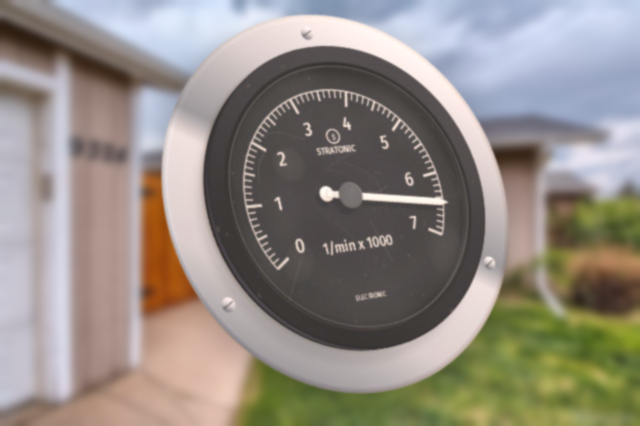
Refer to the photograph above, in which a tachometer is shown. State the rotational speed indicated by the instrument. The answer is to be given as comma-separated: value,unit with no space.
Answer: 6500,rpm
